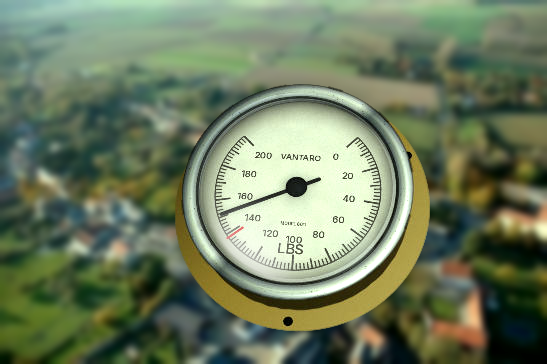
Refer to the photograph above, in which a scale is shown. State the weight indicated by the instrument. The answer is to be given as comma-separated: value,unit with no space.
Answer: 150,lb
